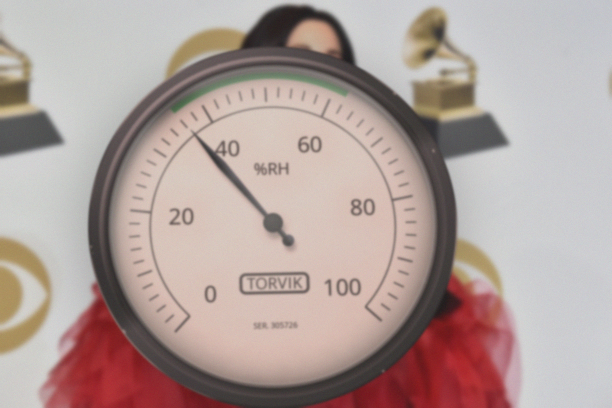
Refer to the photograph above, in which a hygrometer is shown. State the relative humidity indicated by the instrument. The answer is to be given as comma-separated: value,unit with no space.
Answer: 36,%
